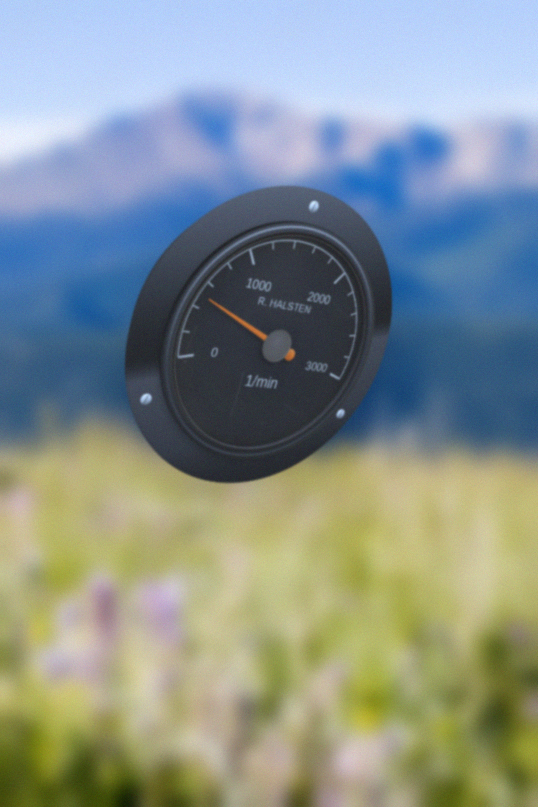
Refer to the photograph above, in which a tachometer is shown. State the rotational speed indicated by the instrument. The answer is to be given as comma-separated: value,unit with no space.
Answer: 500,rpm
